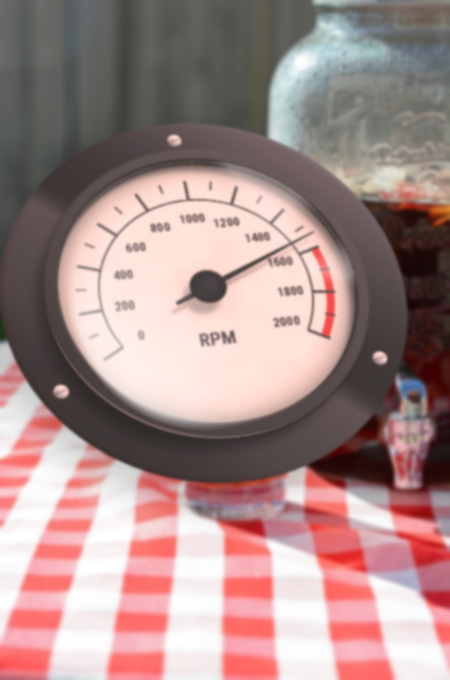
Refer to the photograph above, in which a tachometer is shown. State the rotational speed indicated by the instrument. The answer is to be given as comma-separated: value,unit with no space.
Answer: 1550,rpm
